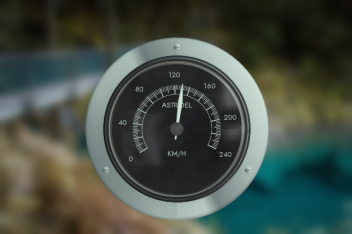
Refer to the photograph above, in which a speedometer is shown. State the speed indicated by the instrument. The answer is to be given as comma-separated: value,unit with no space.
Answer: 130,km/h
